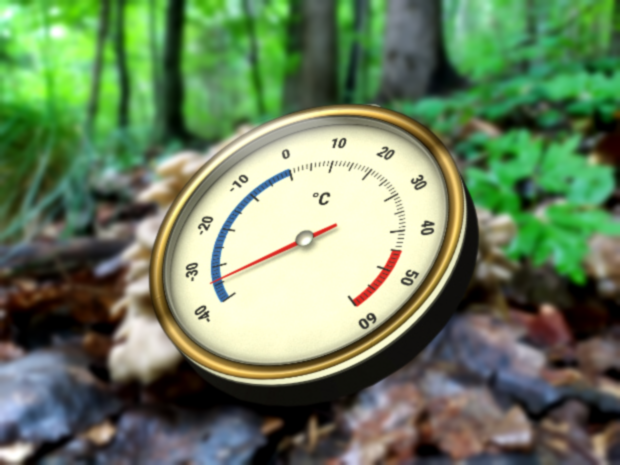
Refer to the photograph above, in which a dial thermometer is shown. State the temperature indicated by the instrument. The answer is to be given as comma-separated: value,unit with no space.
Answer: -35,°C
